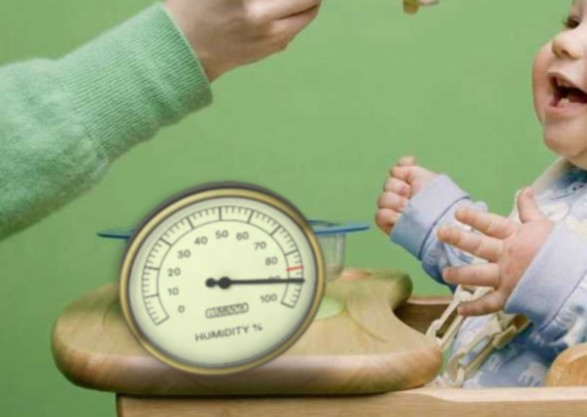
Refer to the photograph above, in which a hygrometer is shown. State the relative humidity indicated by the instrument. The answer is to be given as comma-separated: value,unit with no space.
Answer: 90,%
